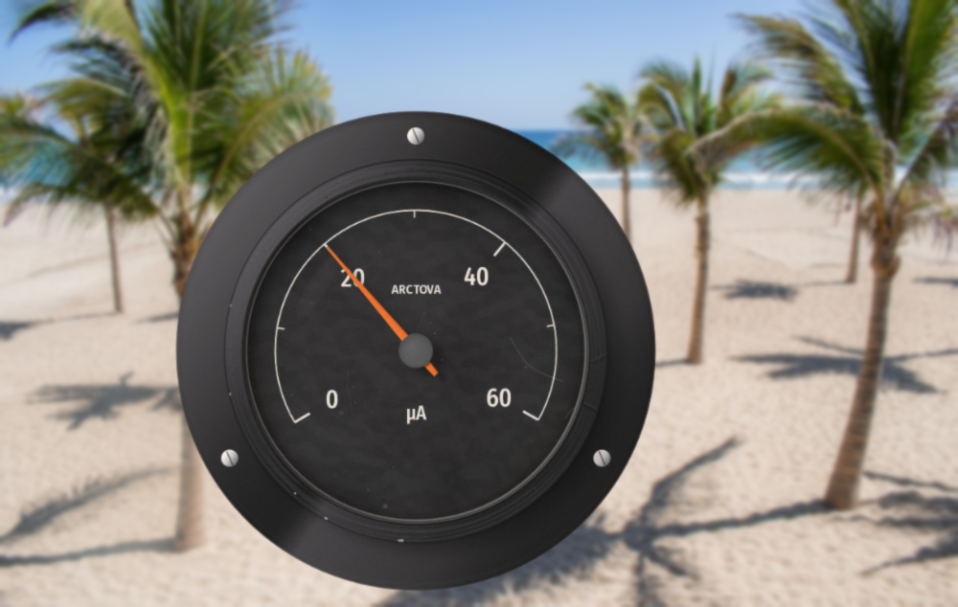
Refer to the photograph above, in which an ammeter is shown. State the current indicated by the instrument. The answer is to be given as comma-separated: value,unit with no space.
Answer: 20,µA
